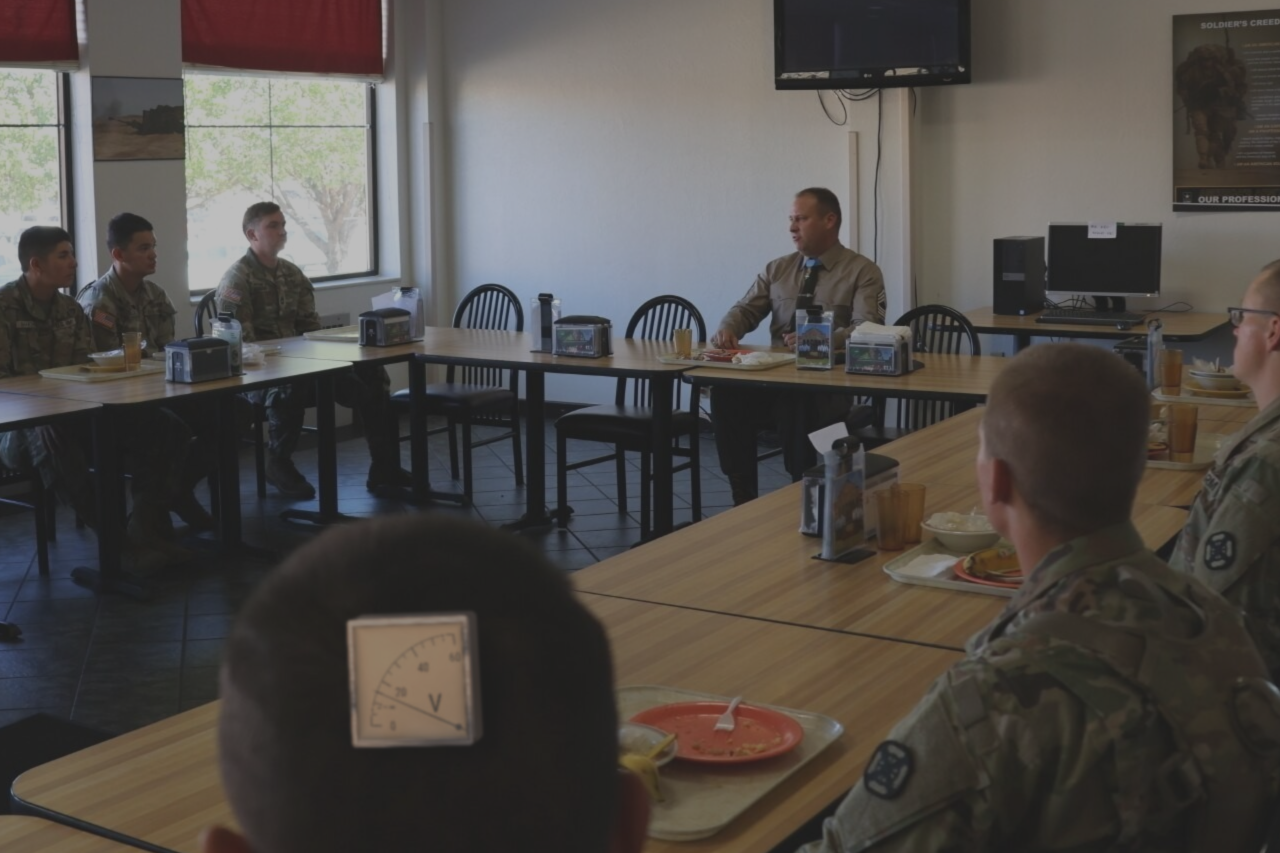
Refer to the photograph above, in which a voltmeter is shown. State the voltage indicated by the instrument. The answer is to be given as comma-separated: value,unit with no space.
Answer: 15,V
